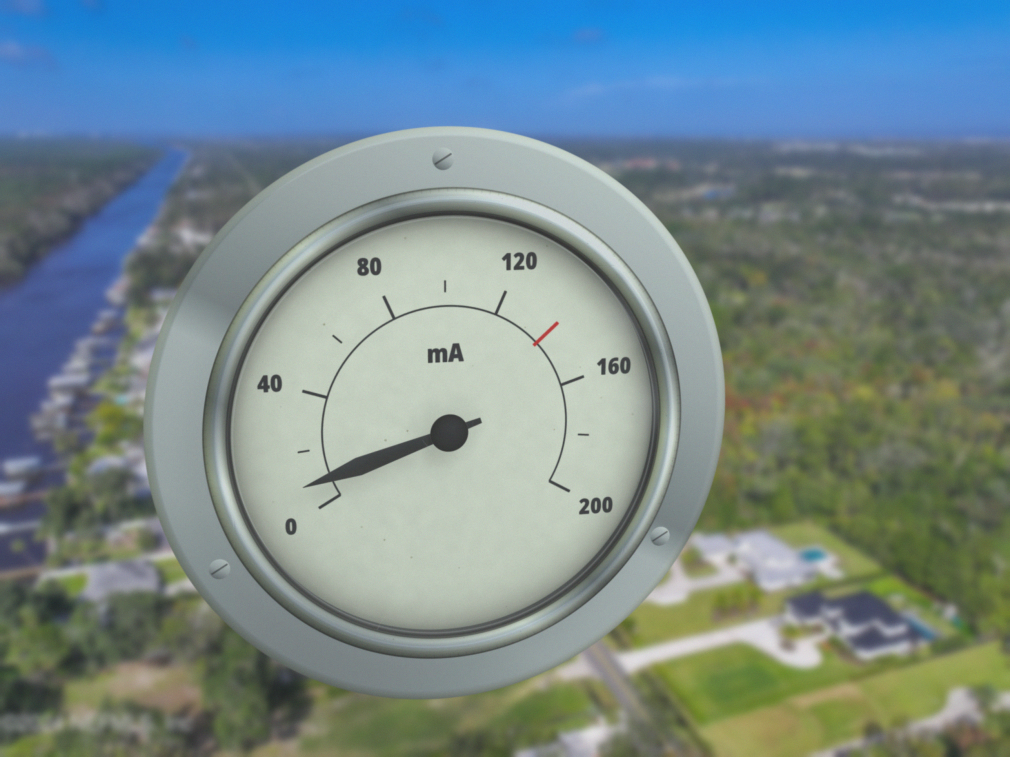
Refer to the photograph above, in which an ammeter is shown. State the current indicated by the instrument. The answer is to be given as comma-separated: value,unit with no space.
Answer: 10,mA
